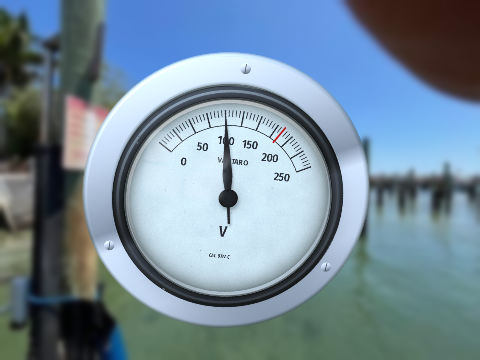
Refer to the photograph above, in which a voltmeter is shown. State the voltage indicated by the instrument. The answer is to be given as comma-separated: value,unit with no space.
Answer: 100,V
